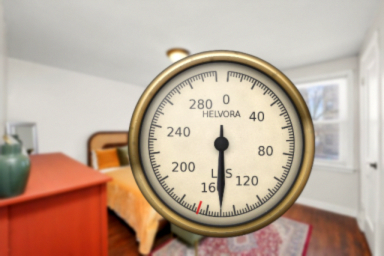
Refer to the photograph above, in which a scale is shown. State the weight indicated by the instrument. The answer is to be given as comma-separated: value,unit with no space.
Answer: 150,lb
